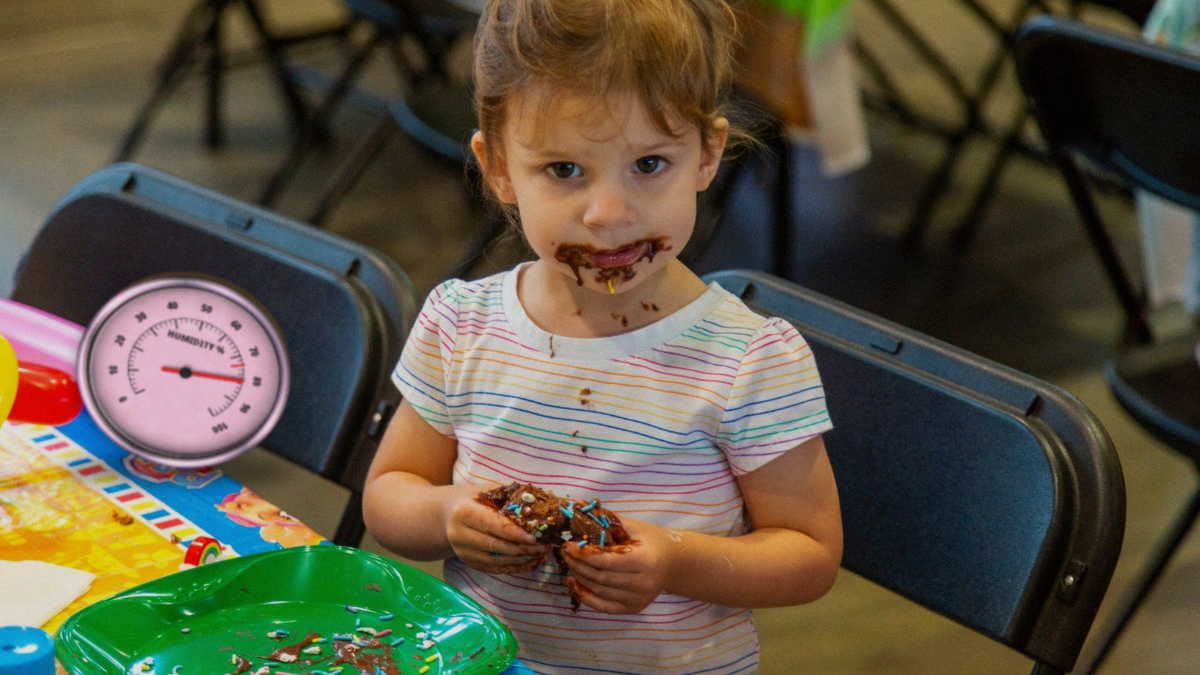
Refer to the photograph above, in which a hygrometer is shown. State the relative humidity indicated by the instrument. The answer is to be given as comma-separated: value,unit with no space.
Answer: 80,%
